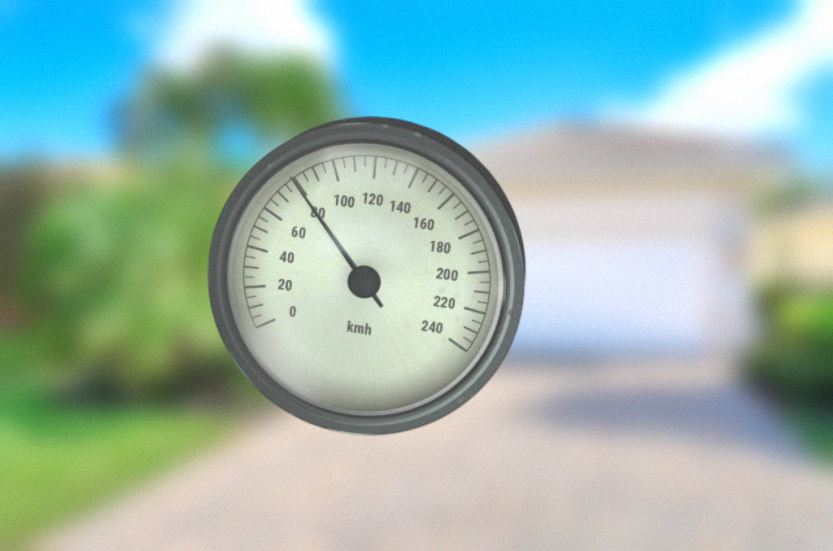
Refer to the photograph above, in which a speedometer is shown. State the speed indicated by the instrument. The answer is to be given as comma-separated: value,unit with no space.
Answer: 80,km/h
